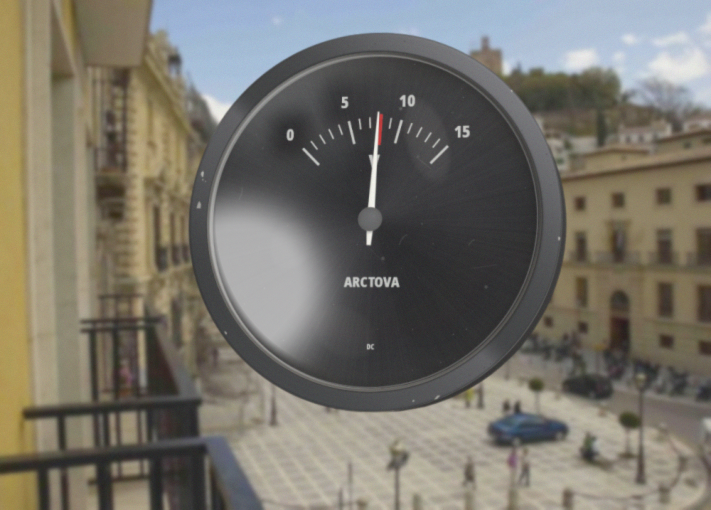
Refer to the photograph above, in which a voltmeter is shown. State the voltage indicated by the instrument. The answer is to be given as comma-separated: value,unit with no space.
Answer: 8,V
